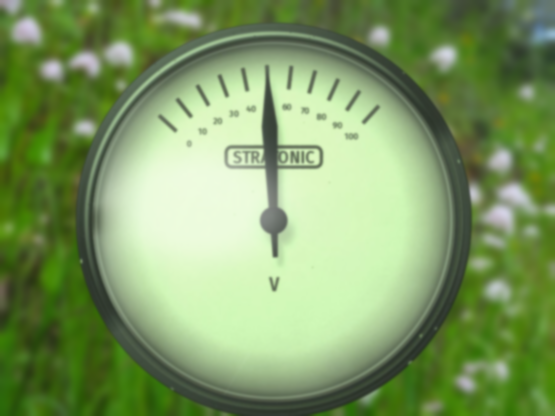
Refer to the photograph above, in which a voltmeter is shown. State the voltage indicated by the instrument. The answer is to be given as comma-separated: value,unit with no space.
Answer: 50,V
